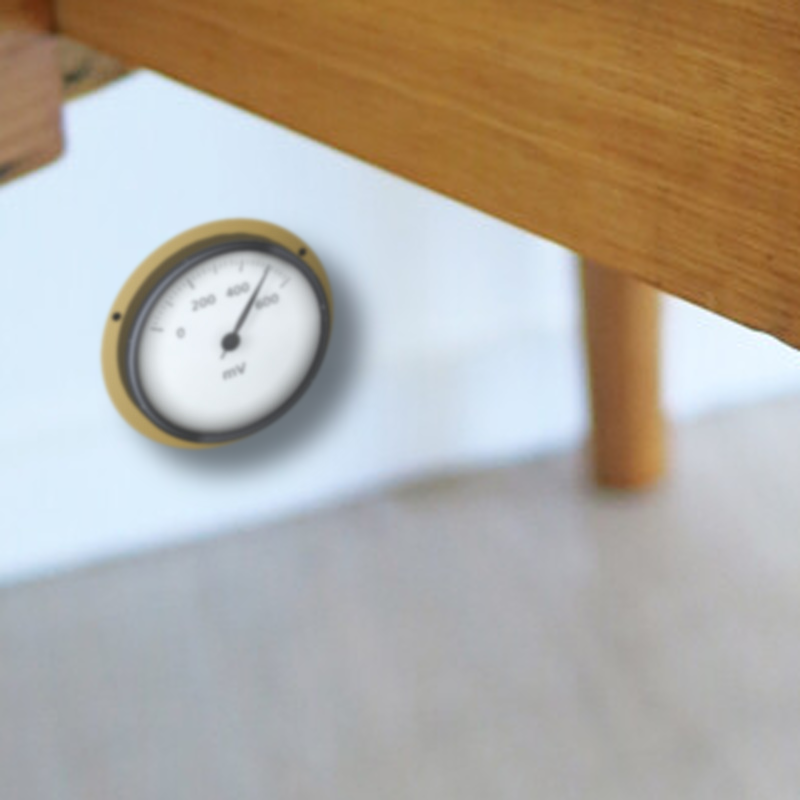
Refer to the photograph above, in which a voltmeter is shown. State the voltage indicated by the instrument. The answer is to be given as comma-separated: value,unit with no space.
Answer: 500,mV
